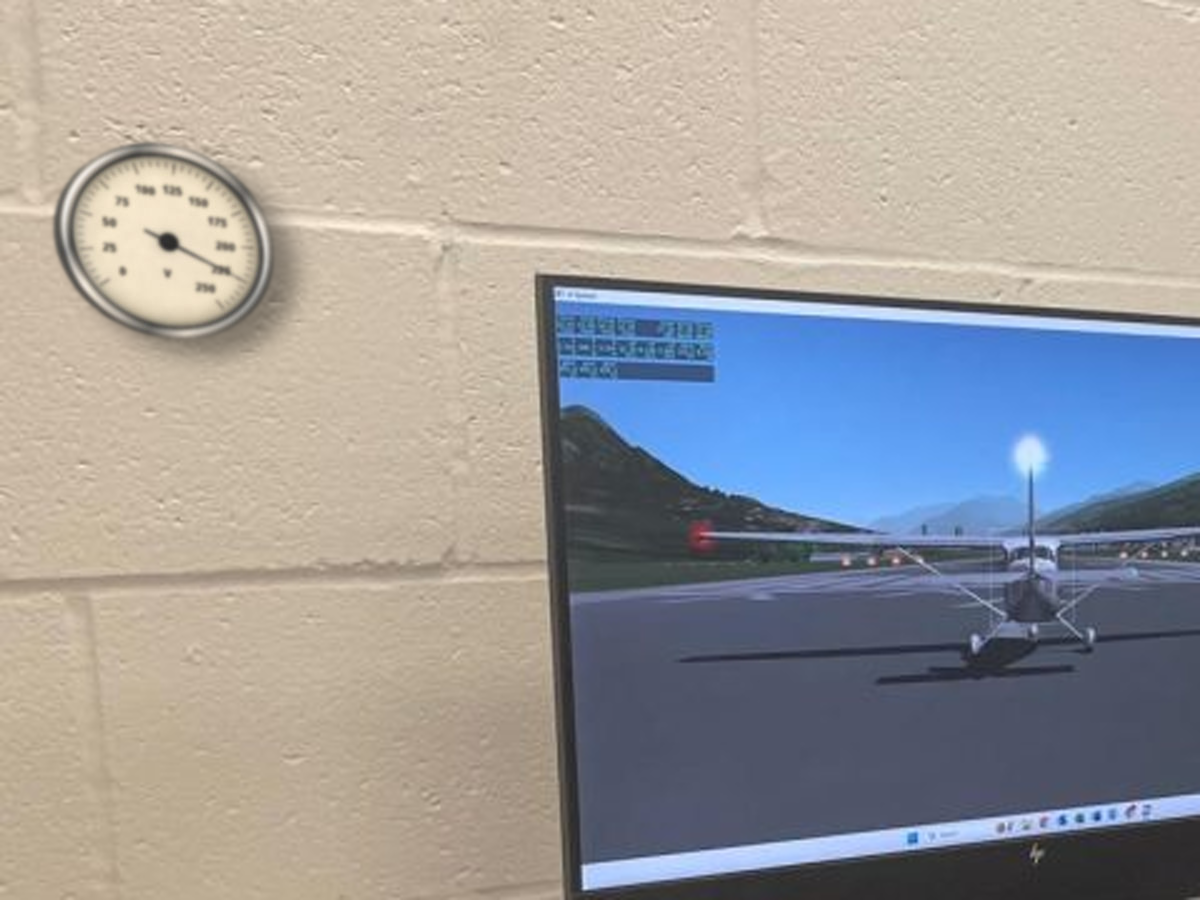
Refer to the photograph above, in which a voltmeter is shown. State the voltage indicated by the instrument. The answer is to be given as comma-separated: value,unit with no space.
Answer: 225,V
